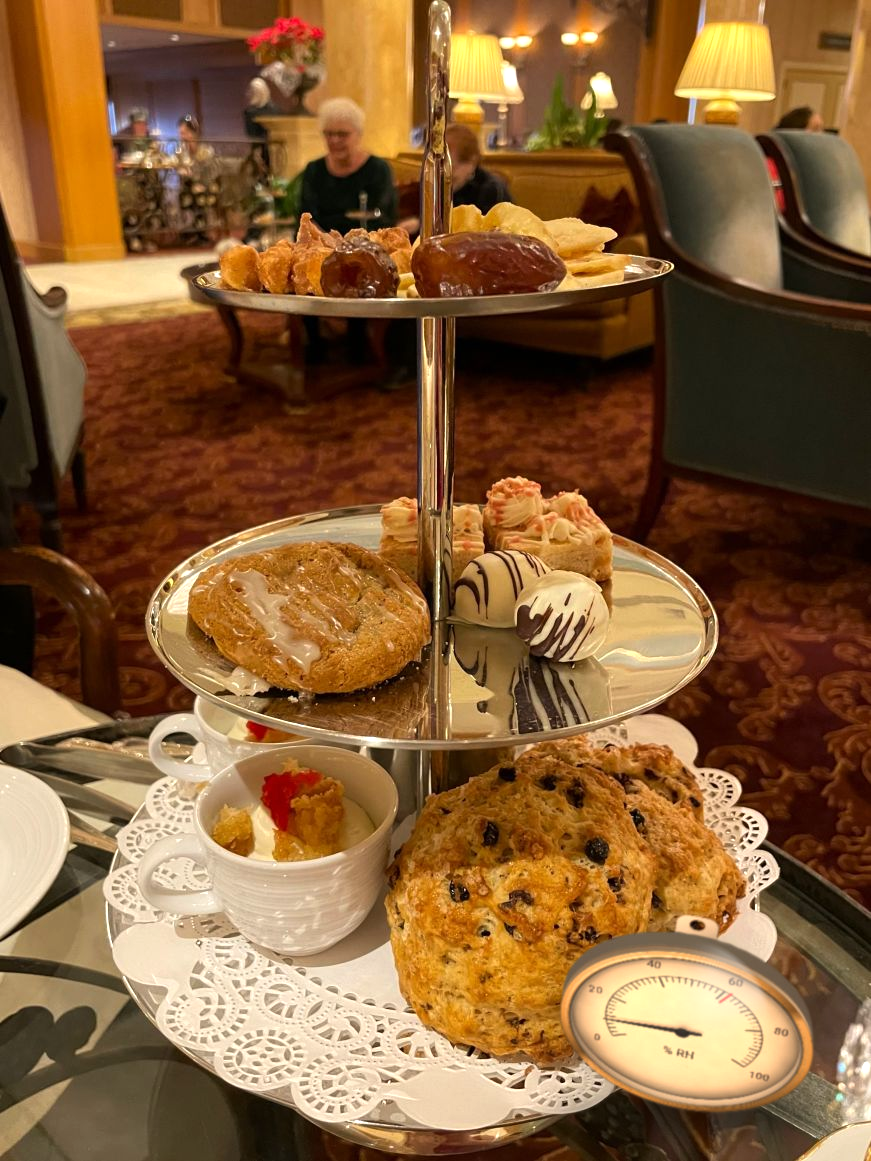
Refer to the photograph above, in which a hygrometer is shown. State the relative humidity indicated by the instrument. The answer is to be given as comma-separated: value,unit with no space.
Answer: 10,%
